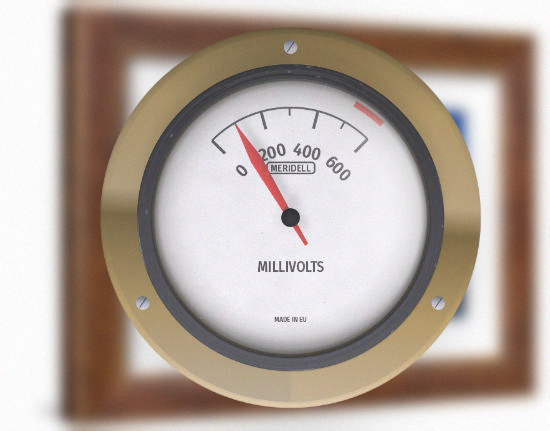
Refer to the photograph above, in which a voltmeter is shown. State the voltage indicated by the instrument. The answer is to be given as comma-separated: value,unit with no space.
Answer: 100,mV
